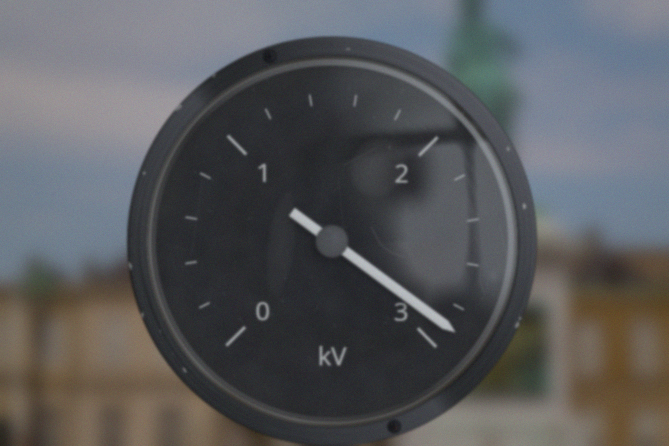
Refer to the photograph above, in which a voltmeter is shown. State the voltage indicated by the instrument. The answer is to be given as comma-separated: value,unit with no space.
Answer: 2.9,kV
